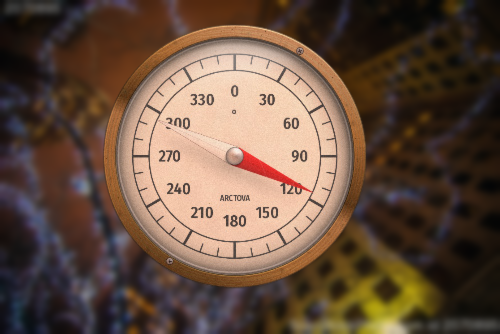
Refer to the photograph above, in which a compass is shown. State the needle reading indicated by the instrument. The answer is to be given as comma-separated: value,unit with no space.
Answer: 115,°
